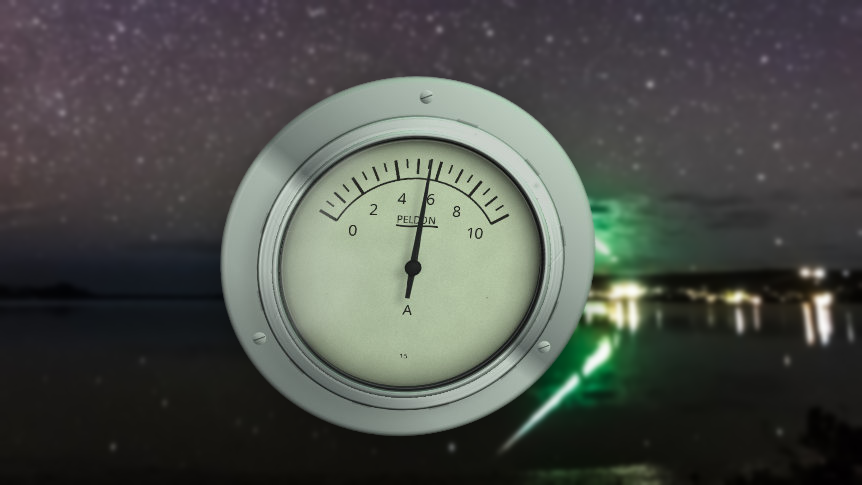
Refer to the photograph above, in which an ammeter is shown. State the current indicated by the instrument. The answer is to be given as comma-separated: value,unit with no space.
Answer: 5.5,A
